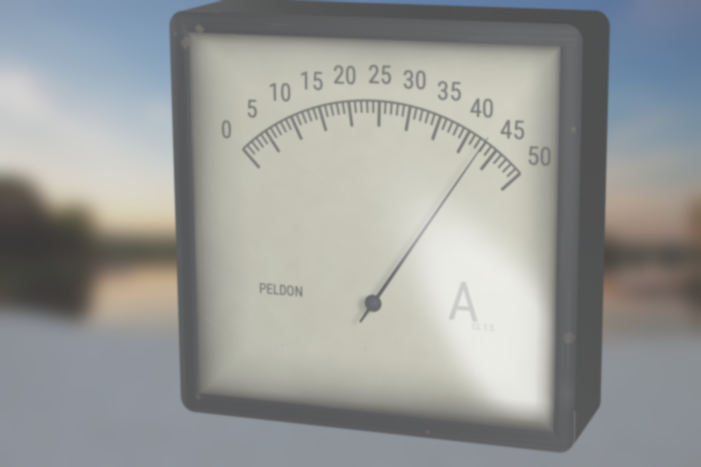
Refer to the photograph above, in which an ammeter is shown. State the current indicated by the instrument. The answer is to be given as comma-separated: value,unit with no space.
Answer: 43,A
